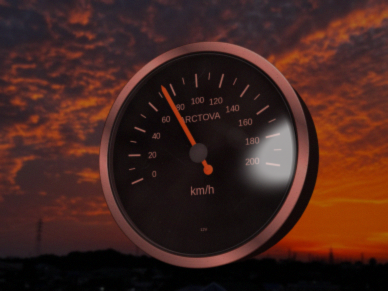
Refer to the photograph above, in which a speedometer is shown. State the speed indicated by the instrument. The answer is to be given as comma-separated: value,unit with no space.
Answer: 75,km/h
